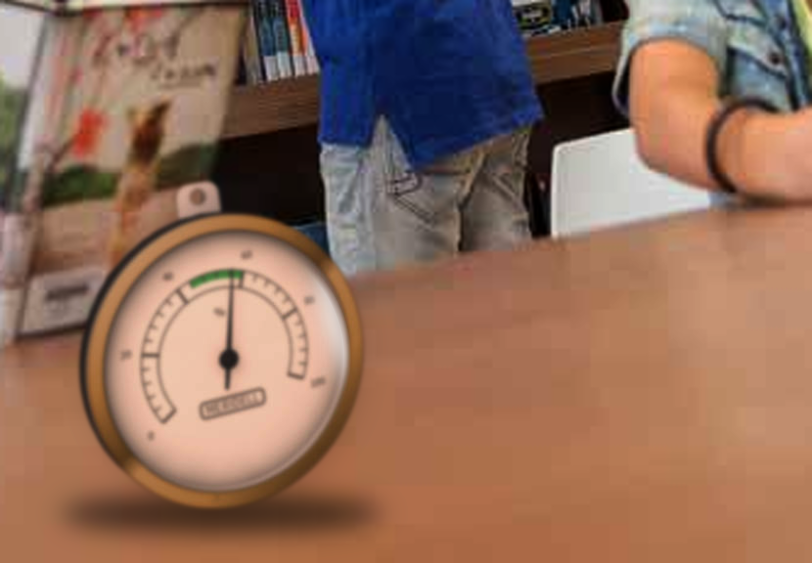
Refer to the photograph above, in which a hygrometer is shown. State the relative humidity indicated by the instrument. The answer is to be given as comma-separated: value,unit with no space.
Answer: 56,%
